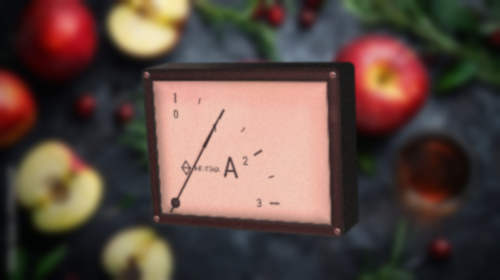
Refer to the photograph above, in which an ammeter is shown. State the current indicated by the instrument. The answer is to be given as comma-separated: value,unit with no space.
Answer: 1,A
